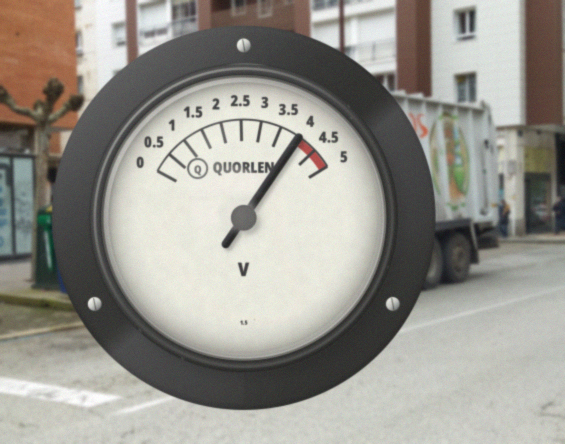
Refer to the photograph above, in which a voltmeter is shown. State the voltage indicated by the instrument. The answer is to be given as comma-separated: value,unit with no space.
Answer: 4,V
